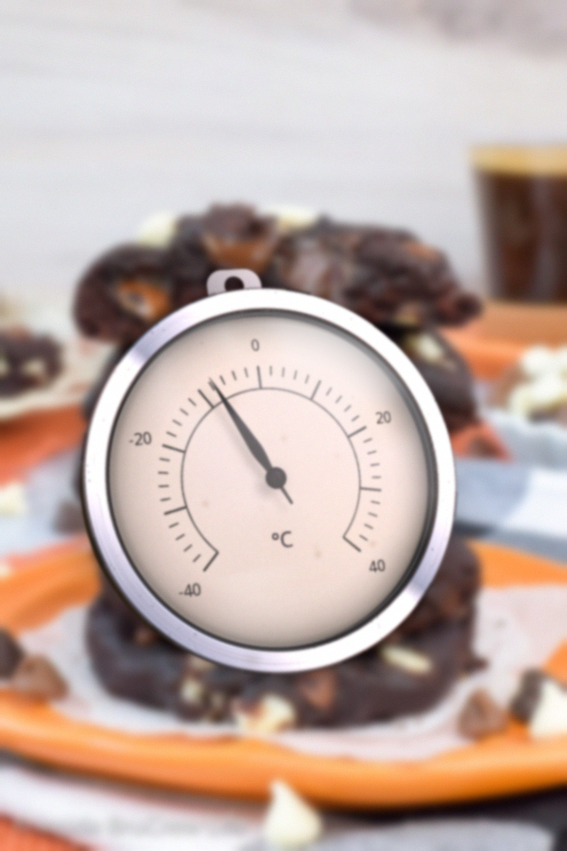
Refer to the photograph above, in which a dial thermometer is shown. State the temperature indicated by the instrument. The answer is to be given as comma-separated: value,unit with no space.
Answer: -8,°C
